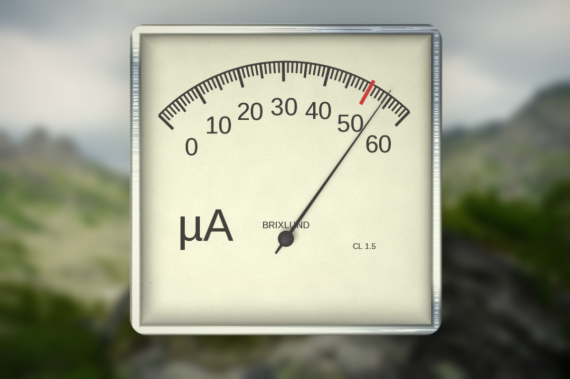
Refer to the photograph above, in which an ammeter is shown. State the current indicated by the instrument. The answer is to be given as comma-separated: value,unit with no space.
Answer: 54,µA
